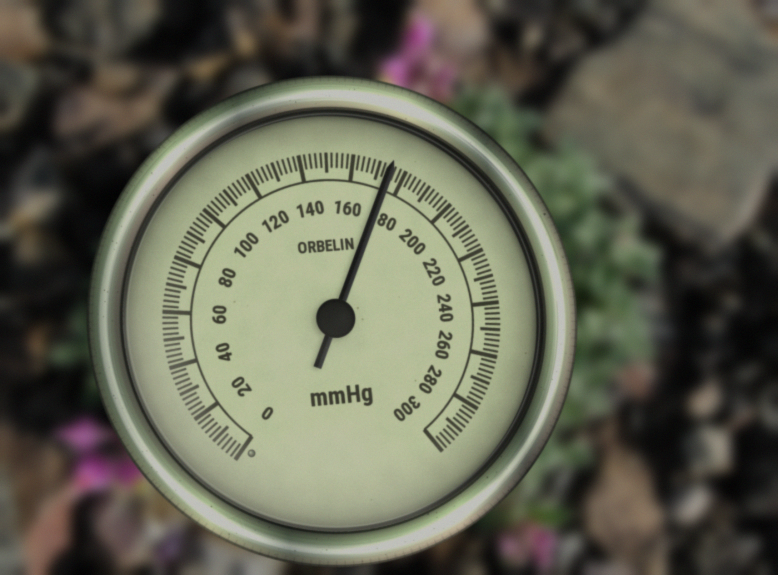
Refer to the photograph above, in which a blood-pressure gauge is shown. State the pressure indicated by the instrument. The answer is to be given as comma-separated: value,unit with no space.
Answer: 174,mmHg
